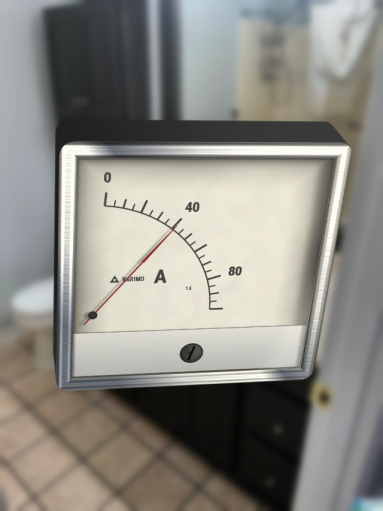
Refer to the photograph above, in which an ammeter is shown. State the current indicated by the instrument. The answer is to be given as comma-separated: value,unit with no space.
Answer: 40,A
